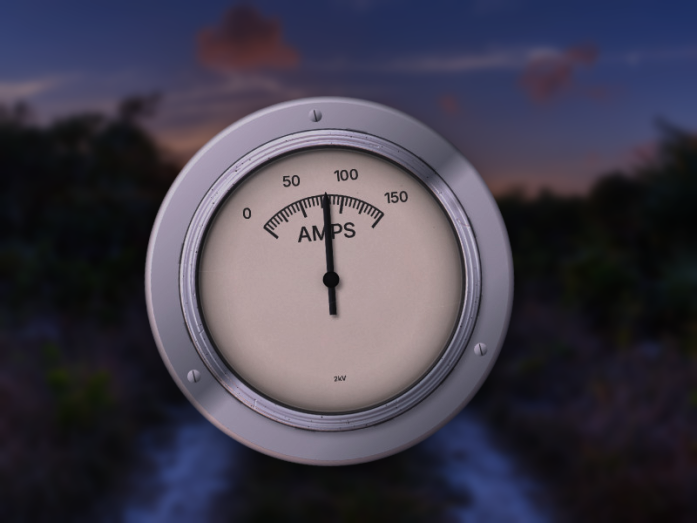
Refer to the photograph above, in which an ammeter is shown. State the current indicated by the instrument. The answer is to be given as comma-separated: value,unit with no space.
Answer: 80,A
